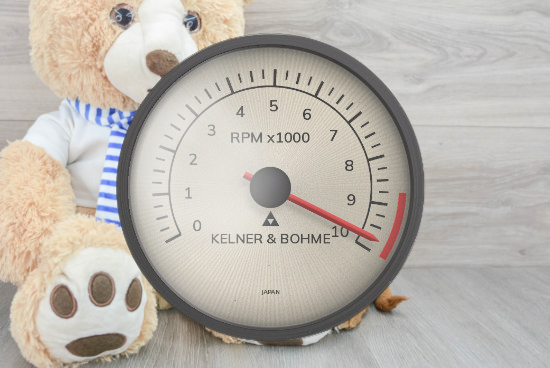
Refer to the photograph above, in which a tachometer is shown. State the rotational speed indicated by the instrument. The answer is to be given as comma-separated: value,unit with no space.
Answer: 9750,rpm
